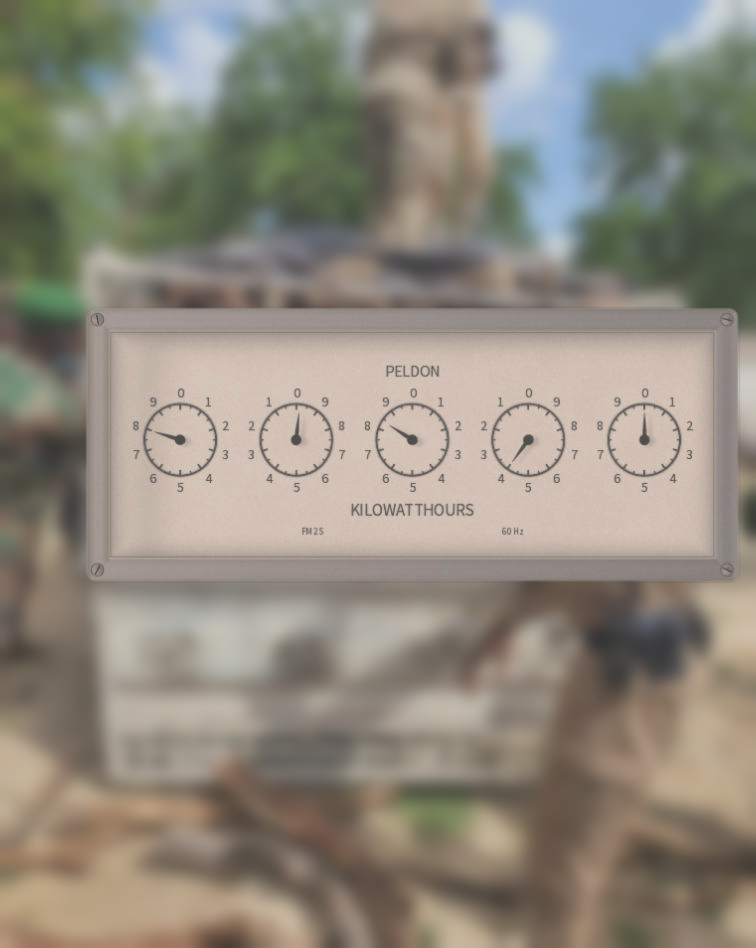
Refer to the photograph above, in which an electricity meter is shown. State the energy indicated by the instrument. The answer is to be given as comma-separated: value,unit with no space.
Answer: 79840,kWh
